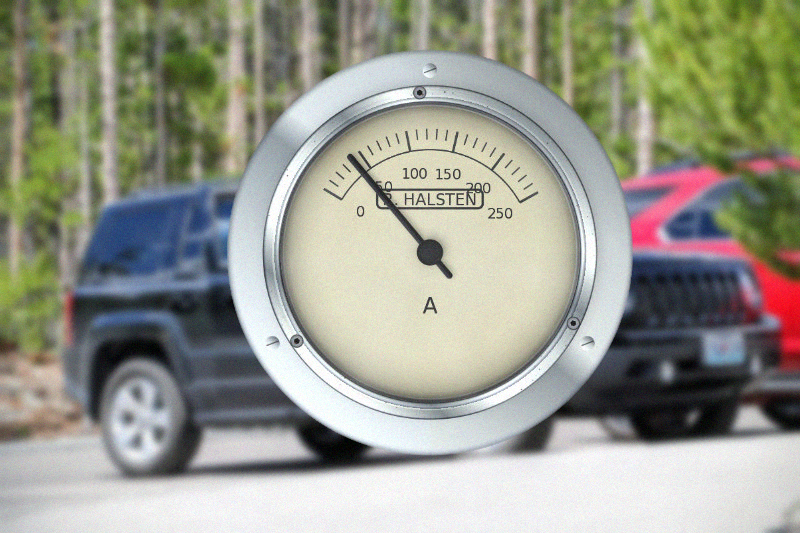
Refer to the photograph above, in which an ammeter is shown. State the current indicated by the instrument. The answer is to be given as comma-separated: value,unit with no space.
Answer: 40,A
